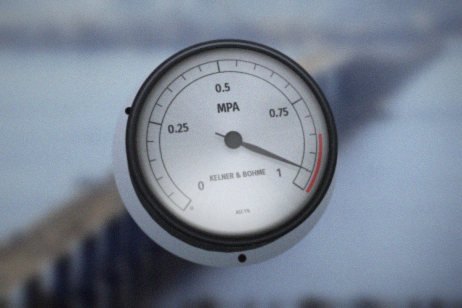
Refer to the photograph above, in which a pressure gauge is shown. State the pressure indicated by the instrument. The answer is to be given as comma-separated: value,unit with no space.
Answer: 0.95,MPa
